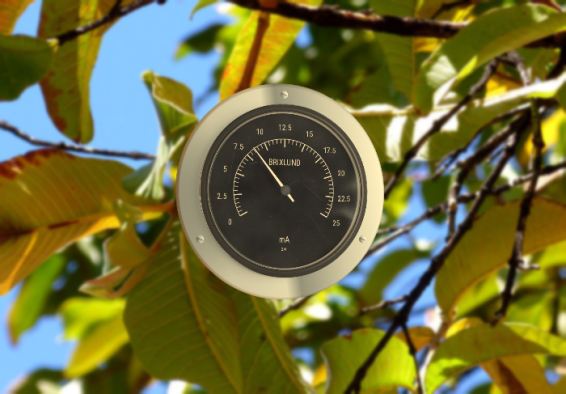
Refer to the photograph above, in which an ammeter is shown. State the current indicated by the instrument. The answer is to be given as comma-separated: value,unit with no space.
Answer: 8.5,mA
